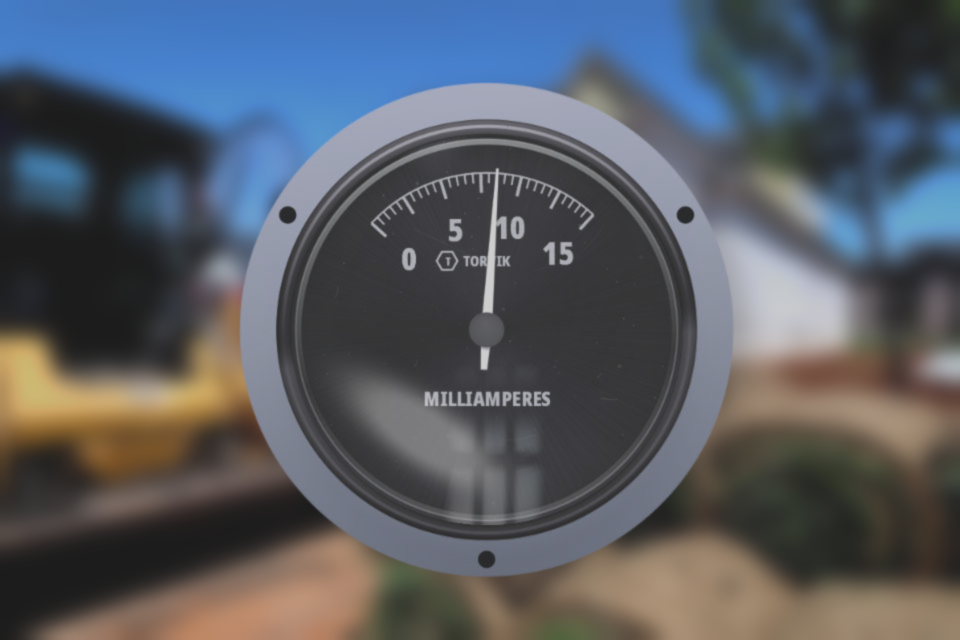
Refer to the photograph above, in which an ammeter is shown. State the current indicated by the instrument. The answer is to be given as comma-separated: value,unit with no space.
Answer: 8.5,mA
